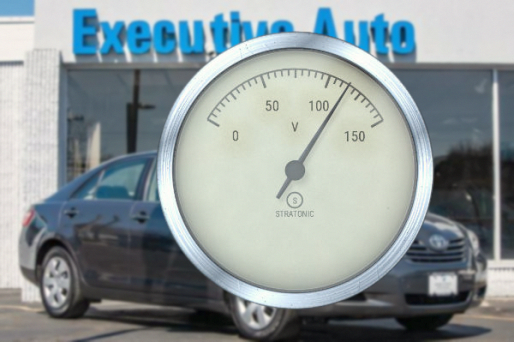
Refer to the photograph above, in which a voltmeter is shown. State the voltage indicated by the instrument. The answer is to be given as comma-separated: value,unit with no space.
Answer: 115,V
